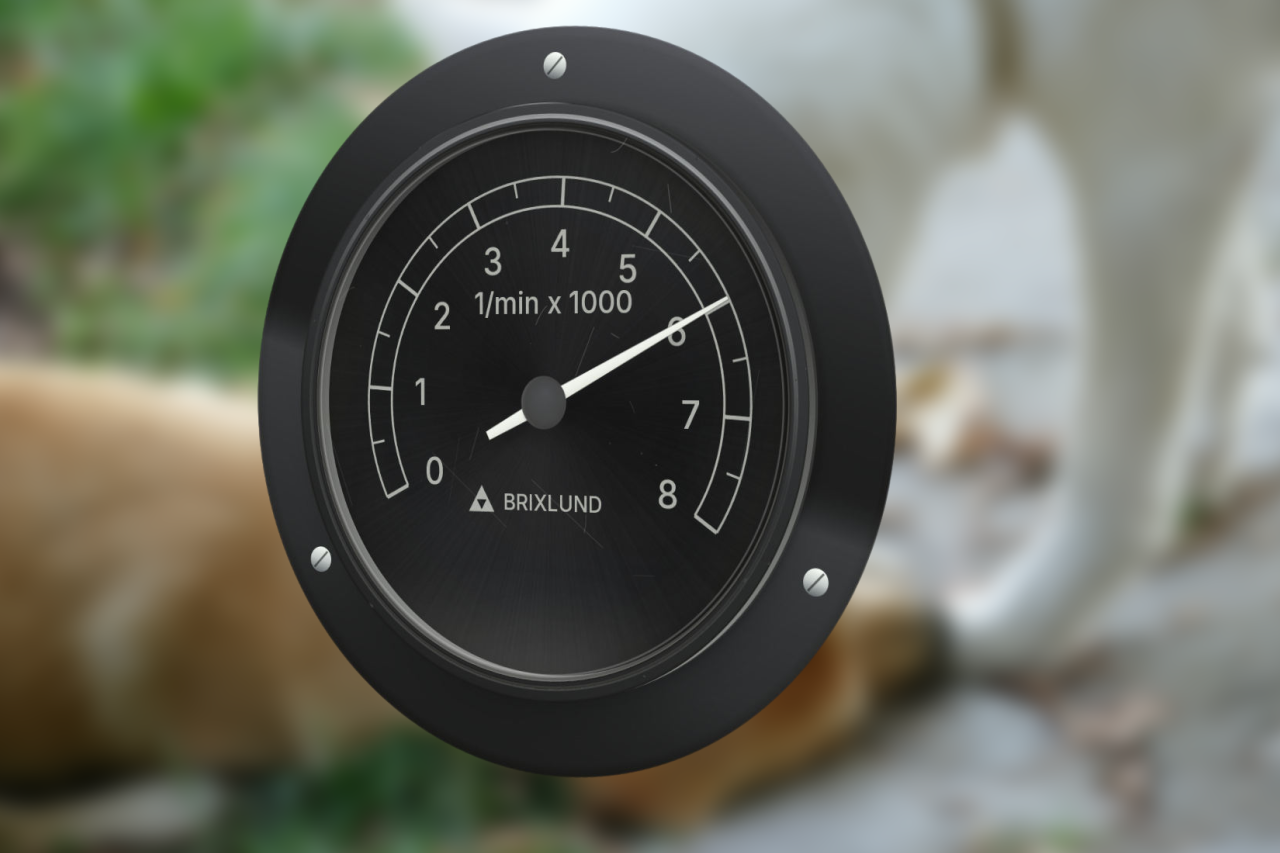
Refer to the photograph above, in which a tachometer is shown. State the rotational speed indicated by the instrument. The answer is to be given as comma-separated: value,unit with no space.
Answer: 6000,rpm
